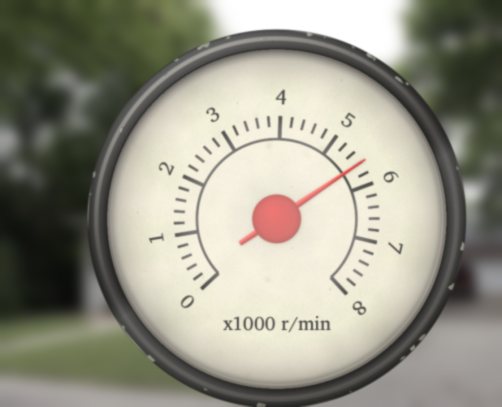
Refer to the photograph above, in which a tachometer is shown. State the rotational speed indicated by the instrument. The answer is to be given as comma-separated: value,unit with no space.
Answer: 5600,rpm
